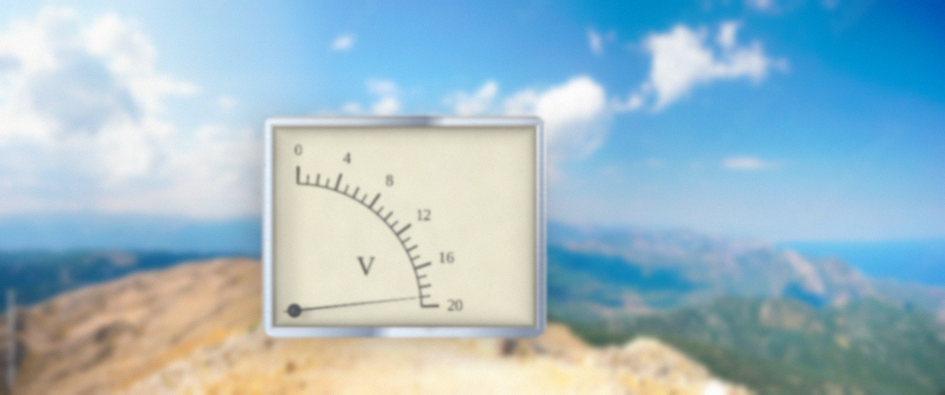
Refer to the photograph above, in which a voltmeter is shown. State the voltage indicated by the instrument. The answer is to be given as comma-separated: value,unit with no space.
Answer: 19,V
